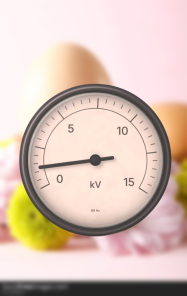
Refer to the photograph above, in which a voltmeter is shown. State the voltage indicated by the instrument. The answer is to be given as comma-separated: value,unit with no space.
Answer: 1.25,kV
